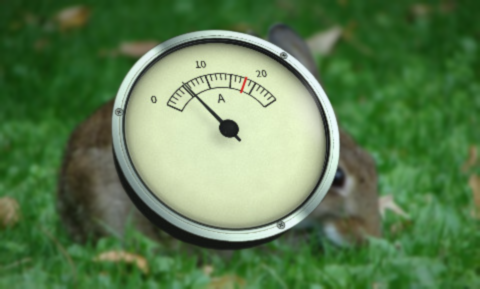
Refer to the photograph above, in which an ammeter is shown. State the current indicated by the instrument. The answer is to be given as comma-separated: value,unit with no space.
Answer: 5,A
